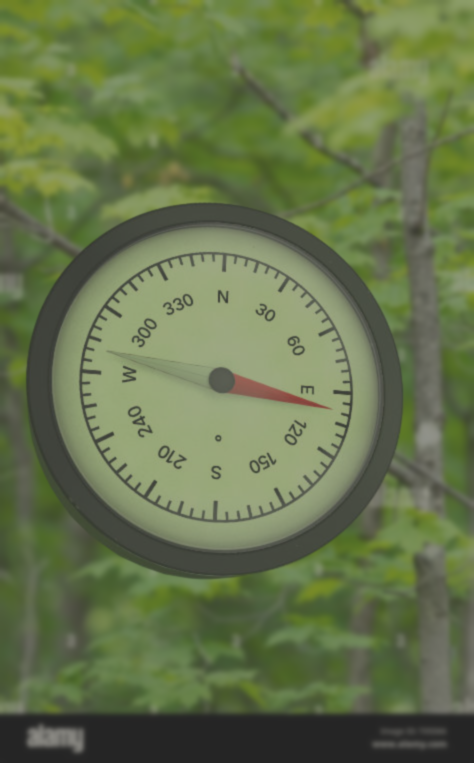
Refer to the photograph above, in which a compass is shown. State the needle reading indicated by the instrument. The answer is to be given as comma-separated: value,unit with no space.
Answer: 100,°
